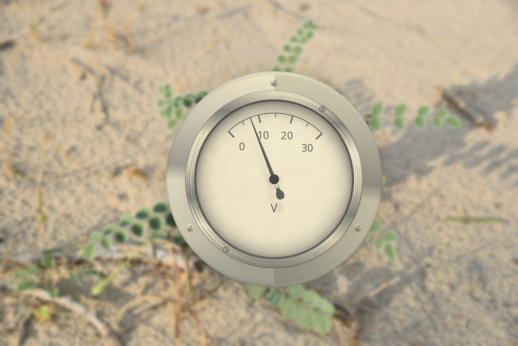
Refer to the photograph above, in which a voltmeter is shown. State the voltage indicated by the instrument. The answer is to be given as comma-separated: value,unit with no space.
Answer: 7.5,V
